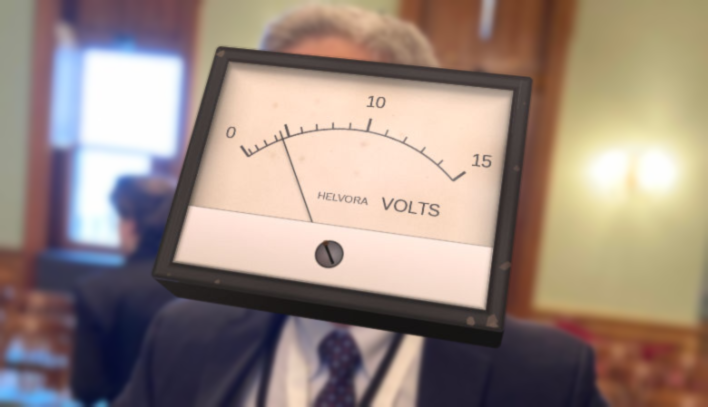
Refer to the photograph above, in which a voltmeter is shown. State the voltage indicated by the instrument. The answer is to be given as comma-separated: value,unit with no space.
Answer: 4.5,V
